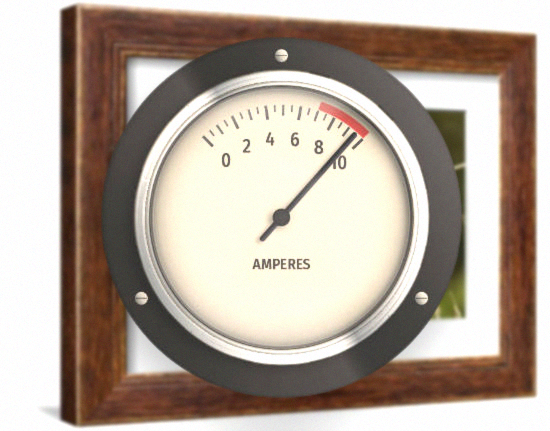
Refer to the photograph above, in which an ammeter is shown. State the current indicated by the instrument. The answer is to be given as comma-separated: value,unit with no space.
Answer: 9.5,A
